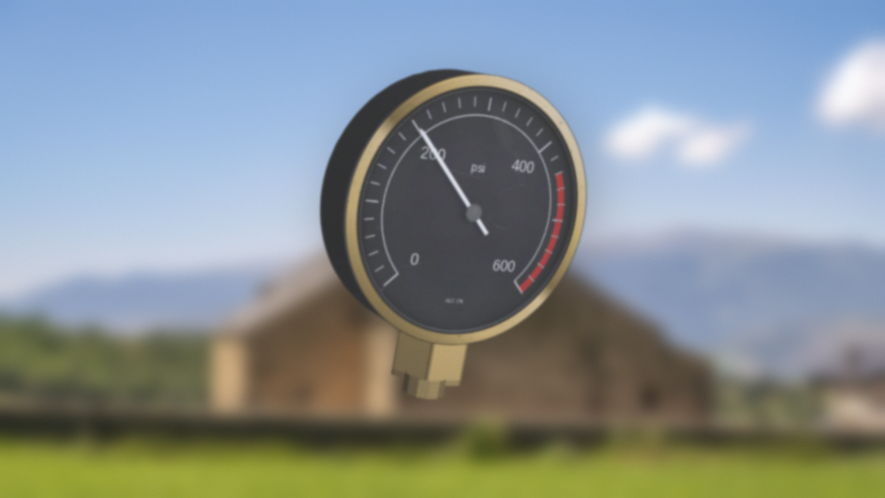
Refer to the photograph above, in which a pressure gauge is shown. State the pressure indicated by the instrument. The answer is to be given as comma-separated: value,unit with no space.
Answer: 200,psi
